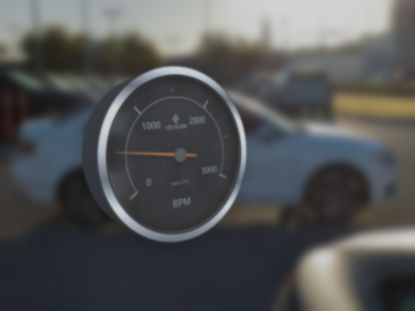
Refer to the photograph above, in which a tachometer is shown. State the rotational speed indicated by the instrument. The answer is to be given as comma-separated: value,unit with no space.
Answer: 500,rpm
